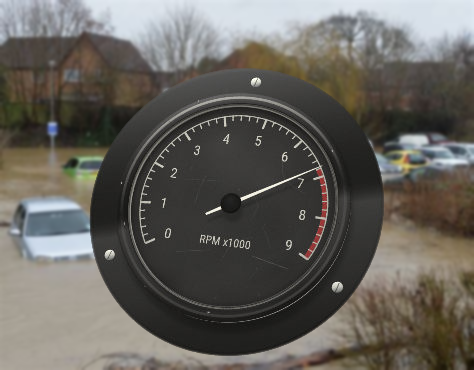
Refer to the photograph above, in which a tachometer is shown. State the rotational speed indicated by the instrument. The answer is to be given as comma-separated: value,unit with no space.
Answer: 6800,rpm
